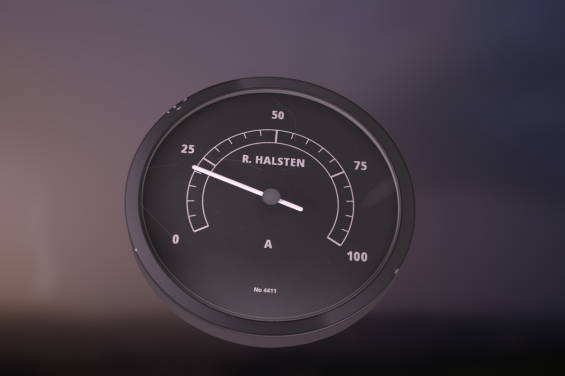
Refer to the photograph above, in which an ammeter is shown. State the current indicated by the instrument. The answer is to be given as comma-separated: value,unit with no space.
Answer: 20,A
